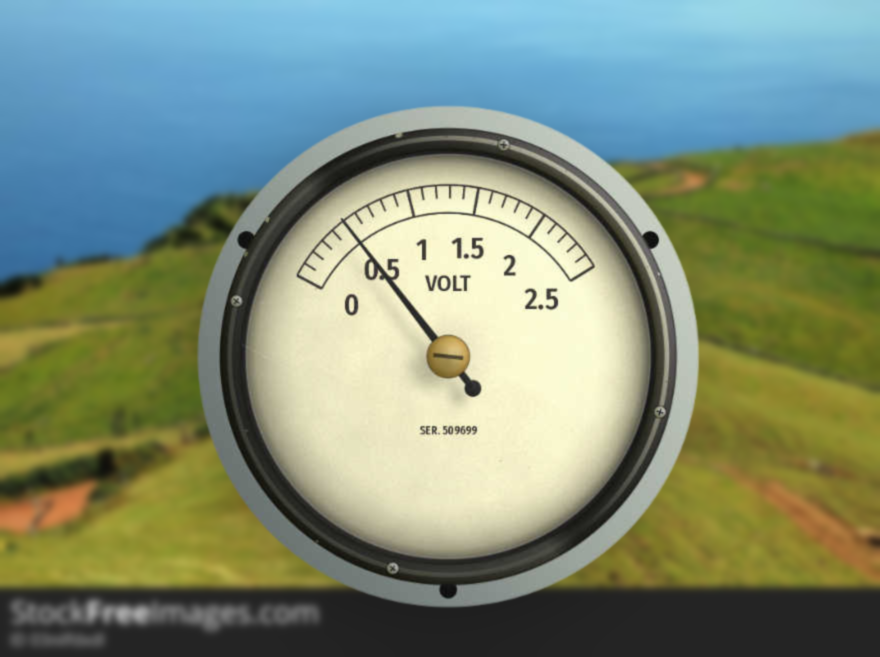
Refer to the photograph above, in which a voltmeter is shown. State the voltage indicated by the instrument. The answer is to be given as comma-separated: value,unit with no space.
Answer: 0.5,V
